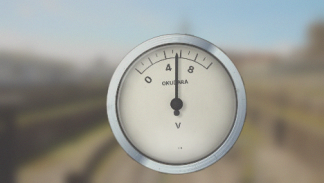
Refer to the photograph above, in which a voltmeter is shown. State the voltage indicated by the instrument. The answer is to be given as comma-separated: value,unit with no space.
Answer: 5.5,V
